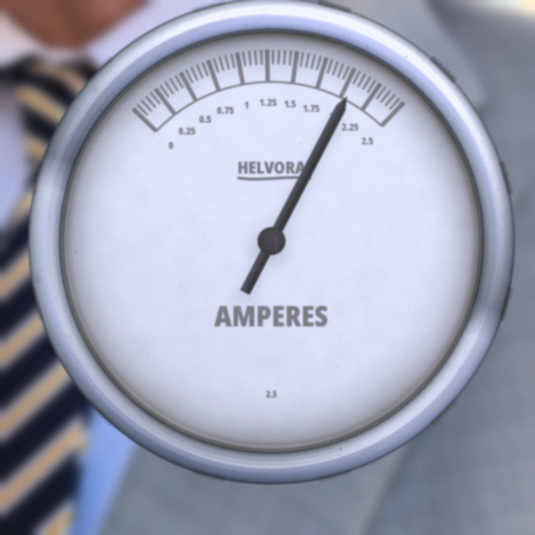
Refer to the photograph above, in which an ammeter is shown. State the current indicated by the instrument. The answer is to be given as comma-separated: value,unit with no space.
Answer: 2.05,A
